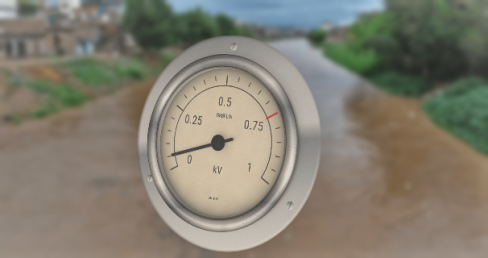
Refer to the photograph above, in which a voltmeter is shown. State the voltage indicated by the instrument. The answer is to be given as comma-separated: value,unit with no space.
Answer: 0.05,kV
